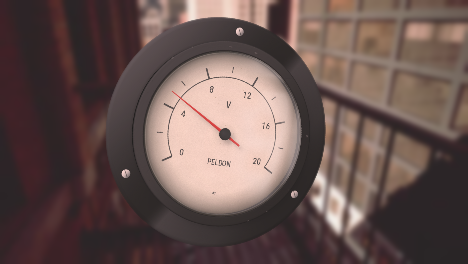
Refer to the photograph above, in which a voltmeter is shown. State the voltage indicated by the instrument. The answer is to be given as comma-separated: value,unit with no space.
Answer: 5,V
